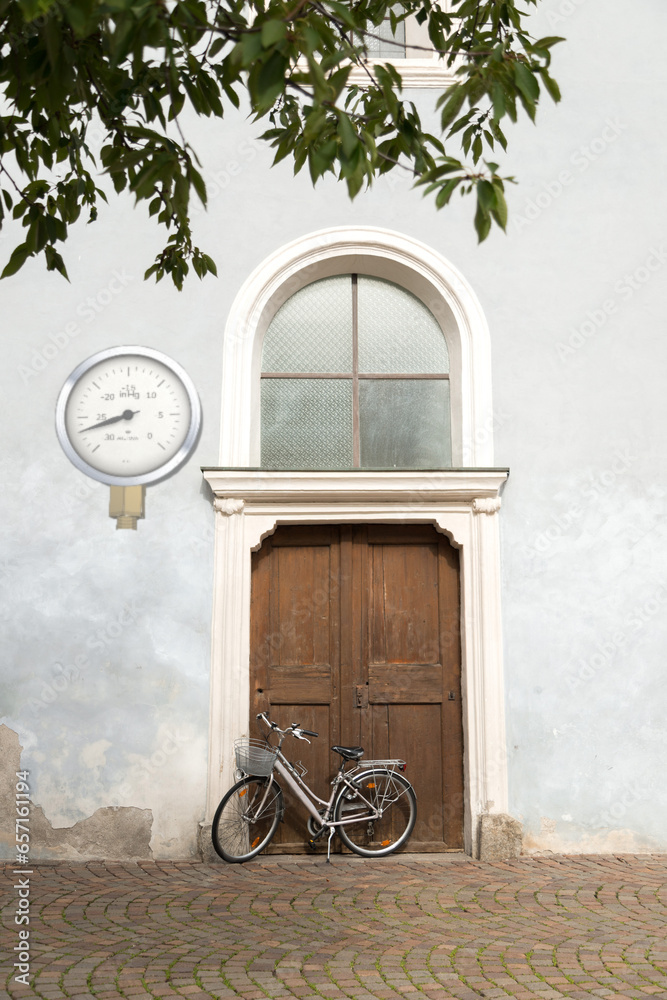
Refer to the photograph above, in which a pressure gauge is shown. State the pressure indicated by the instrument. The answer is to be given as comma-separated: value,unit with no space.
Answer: -27,inHg
